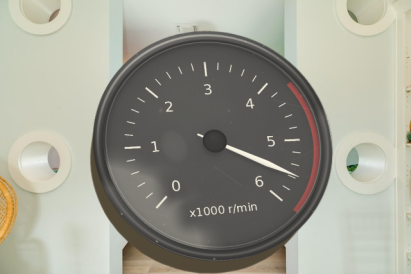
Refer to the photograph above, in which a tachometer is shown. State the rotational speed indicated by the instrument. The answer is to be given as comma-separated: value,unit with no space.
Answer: 5600,rpm
